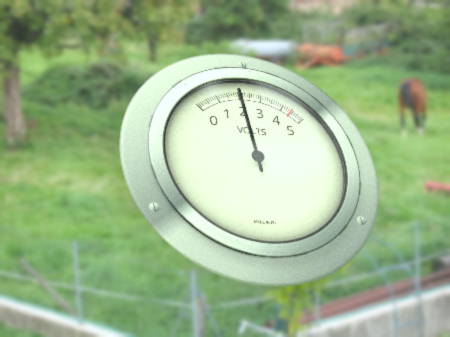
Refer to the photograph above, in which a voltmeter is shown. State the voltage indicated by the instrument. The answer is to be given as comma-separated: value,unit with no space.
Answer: 2,V
